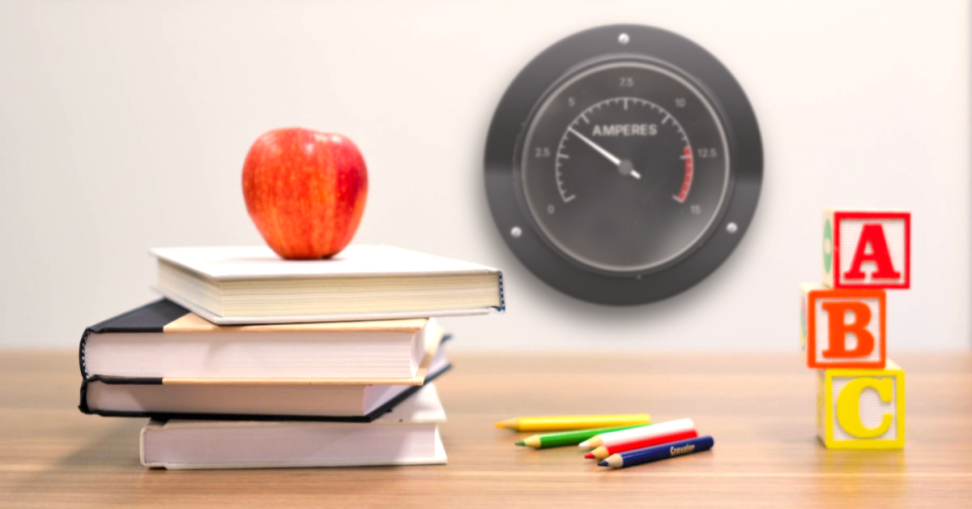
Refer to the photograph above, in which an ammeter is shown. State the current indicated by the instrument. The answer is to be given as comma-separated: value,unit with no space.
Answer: 4,A
